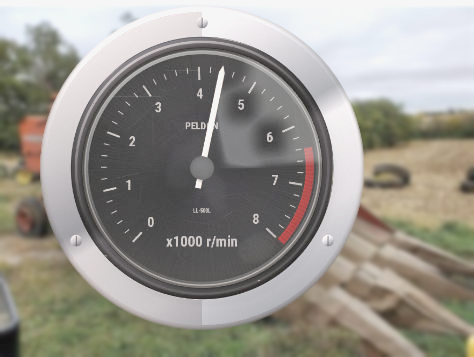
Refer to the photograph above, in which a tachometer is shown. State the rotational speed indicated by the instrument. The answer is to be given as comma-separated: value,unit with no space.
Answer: 4400,rpm
